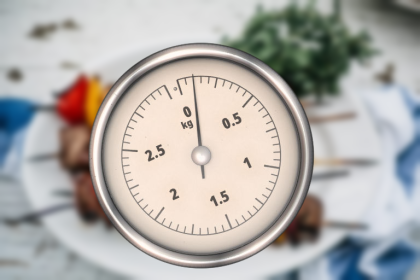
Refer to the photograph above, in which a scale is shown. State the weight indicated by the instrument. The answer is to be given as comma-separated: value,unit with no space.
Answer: 0.1,kg
